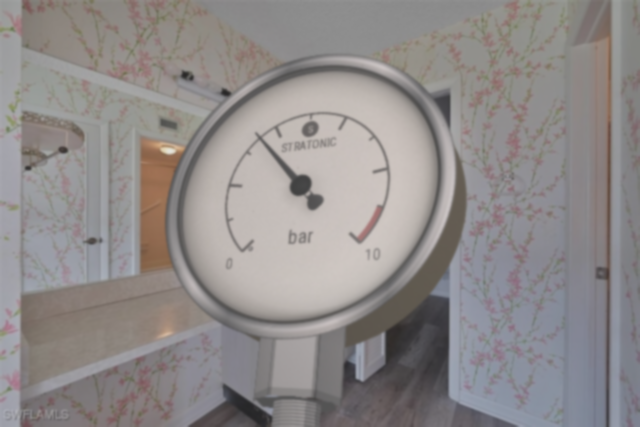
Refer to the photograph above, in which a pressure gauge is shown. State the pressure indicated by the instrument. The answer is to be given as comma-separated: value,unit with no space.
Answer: 3.5,bar
